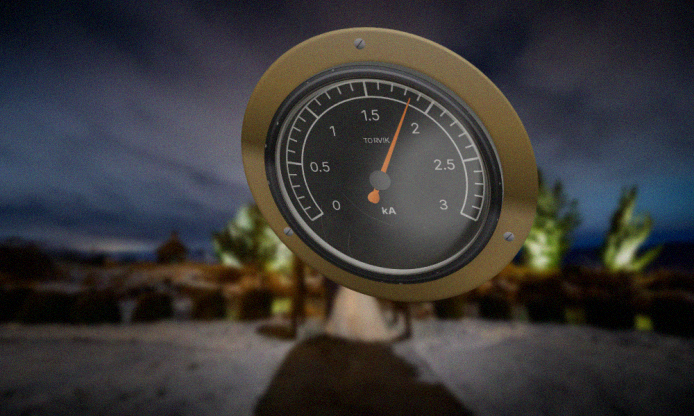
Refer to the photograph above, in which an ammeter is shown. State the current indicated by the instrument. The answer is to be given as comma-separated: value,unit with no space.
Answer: 1.85,kA
